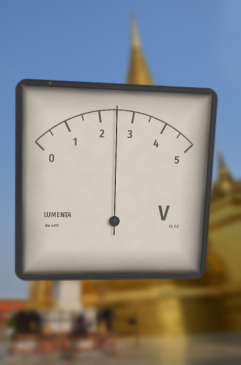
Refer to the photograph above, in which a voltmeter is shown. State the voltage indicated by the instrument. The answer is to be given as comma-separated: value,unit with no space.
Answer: 2.5,V
